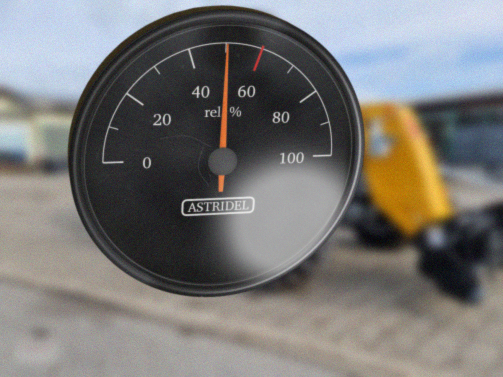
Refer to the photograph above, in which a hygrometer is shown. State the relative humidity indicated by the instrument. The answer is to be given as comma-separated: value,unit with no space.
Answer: 50,%
